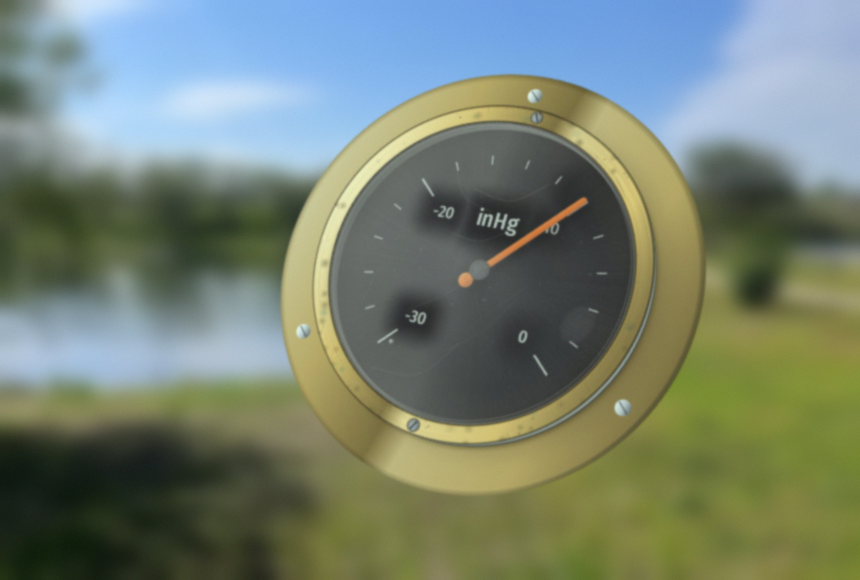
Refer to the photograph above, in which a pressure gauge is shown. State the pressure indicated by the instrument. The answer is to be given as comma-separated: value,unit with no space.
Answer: -10,inHg
